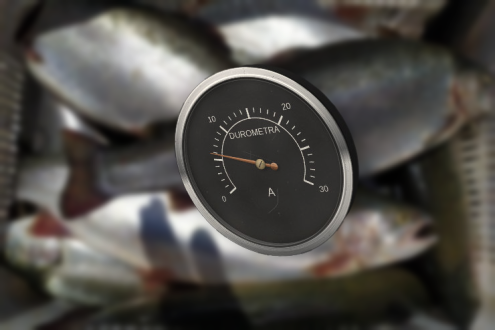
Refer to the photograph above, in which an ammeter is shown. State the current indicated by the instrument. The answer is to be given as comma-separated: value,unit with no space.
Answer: 6,A
